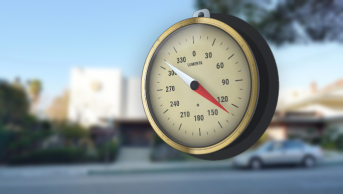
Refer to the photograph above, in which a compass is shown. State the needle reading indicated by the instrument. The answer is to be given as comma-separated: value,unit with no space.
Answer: 130,°
